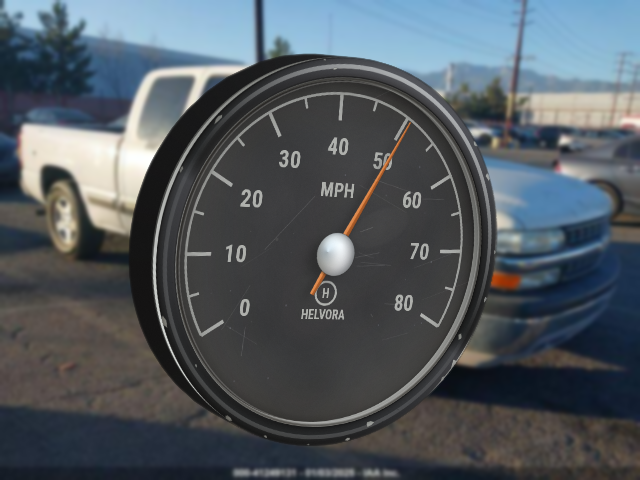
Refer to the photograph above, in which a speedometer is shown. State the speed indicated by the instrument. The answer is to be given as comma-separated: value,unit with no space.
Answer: 50,mph
